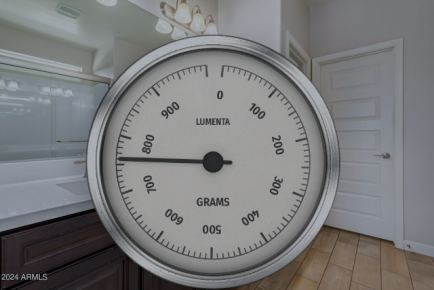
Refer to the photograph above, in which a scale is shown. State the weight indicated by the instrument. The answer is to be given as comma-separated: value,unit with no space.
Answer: 760,g
